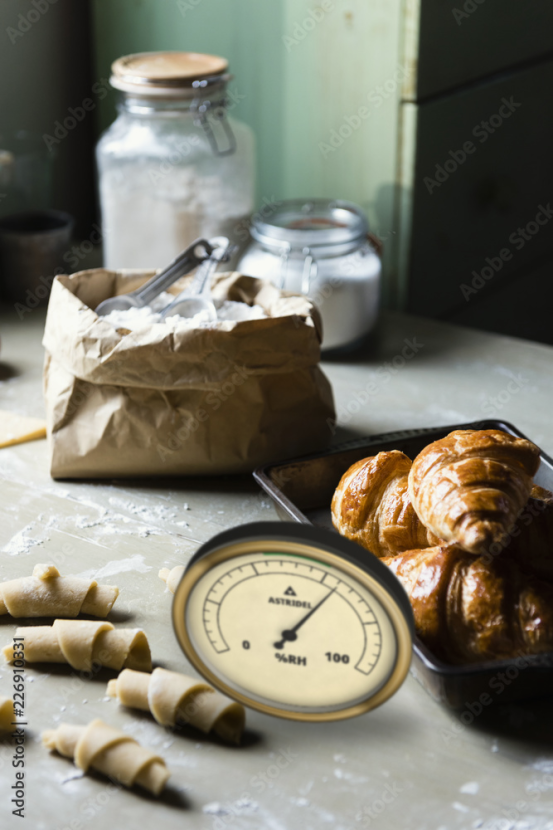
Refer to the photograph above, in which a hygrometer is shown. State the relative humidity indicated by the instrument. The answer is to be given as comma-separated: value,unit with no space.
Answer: 64,%
